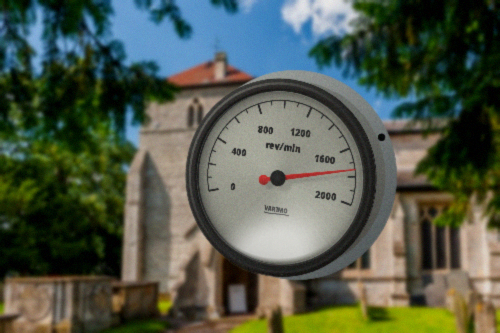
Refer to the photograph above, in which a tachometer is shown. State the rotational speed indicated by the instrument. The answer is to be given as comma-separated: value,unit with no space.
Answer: 1750,rpm
